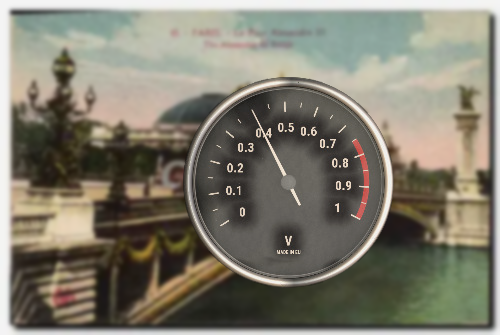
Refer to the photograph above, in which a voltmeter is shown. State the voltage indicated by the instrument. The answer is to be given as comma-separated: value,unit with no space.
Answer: 0.4,V
